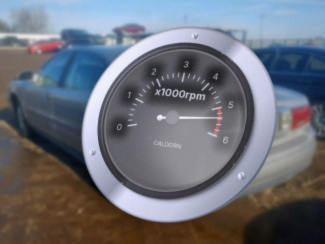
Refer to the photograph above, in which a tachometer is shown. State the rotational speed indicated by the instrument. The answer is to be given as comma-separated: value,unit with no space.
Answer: 5400,rpm
